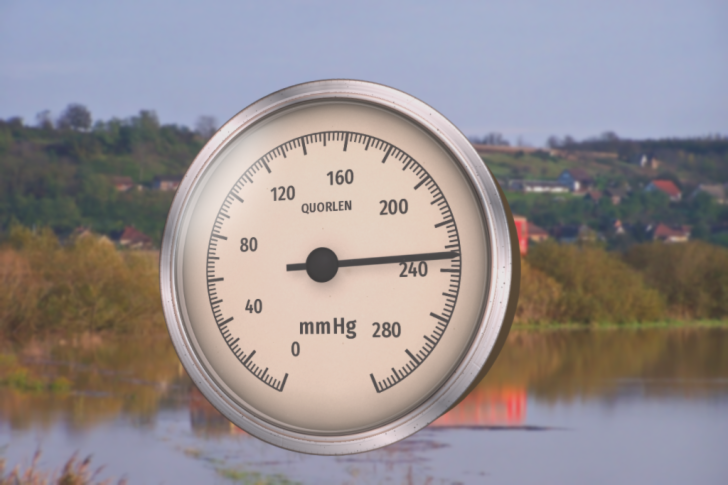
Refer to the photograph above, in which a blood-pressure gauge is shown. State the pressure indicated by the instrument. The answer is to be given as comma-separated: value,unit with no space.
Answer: 234,mmHg
